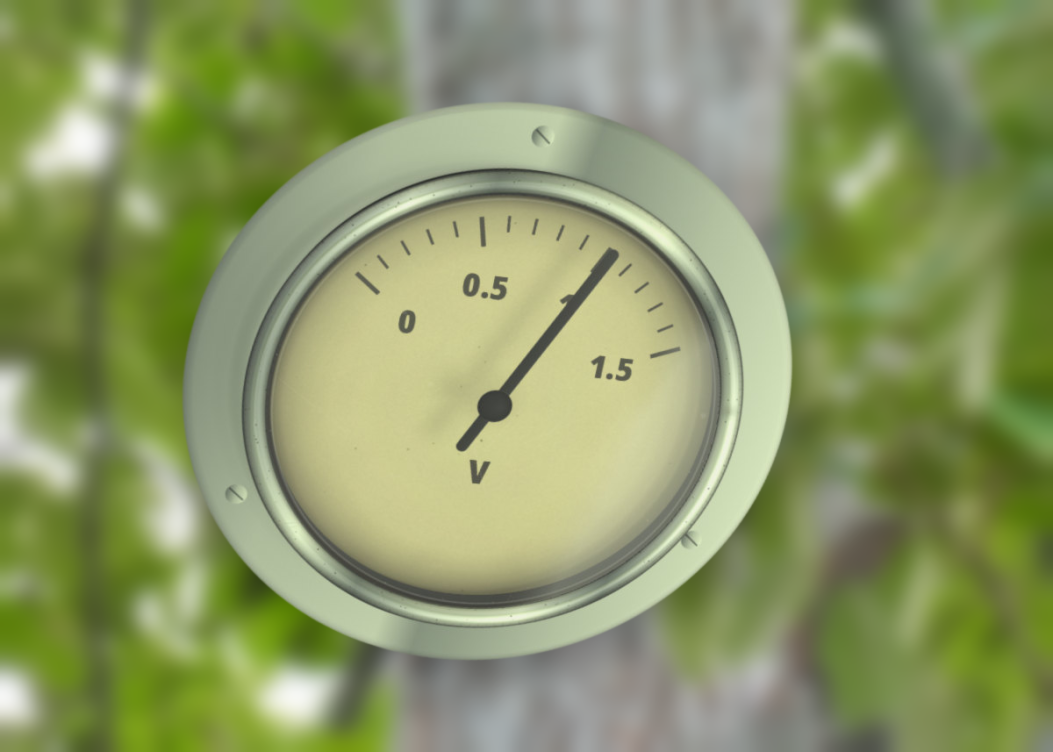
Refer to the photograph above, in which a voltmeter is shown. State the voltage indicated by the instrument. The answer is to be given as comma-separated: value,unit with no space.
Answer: 1,V
